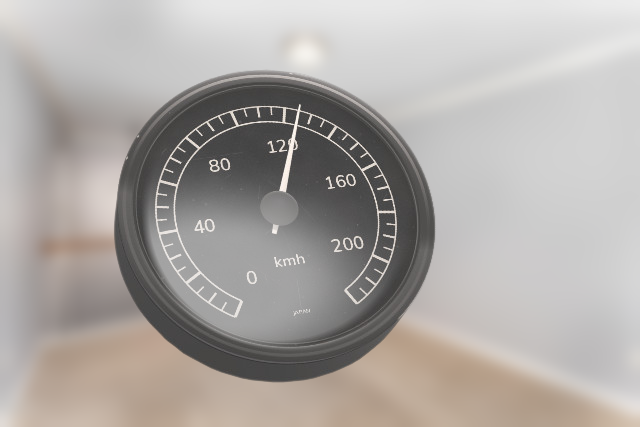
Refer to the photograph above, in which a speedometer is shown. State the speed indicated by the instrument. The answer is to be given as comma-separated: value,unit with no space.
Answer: 125,km/h
